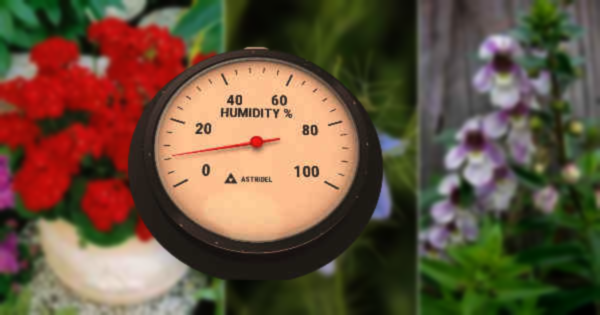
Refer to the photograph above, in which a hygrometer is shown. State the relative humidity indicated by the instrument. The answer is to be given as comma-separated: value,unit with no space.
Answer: 8,%
